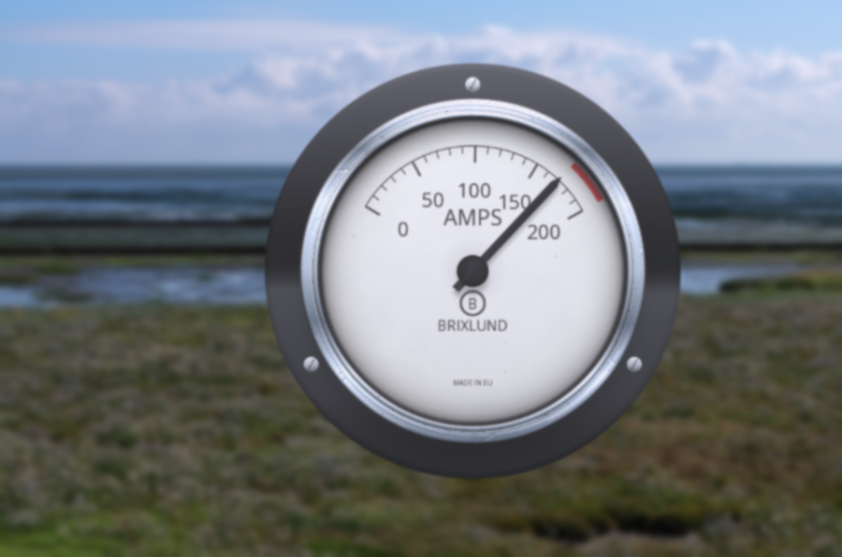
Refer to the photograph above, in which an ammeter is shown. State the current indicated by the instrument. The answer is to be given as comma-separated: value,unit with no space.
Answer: 170,A
